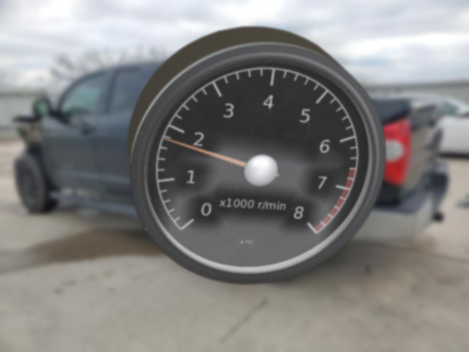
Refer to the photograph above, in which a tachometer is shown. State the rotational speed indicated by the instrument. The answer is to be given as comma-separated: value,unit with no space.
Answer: 1800,rpm
